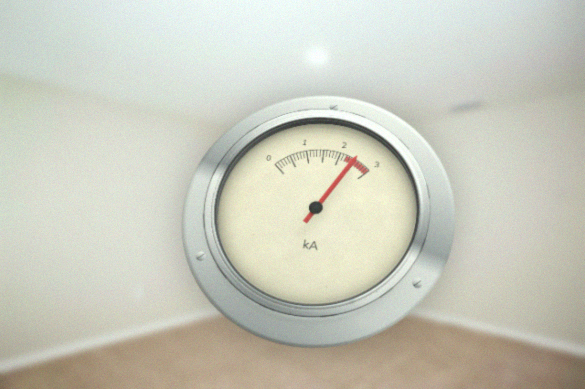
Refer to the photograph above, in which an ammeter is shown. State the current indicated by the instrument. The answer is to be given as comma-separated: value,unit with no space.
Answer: 2.5,kA
